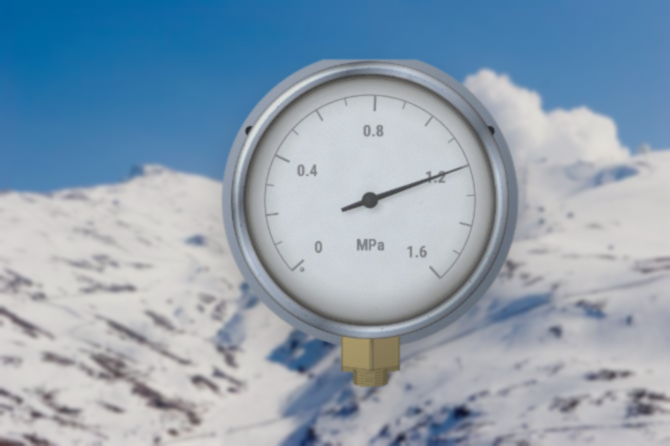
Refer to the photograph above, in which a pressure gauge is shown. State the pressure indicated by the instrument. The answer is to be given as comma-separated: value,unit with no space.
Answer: 1.2,MPa
